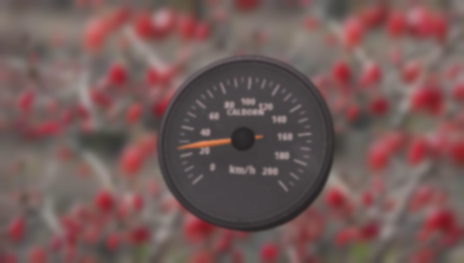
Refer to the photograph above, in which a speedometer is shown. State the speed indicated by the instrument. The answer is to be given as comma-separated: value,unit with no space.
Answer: 25,km/h
